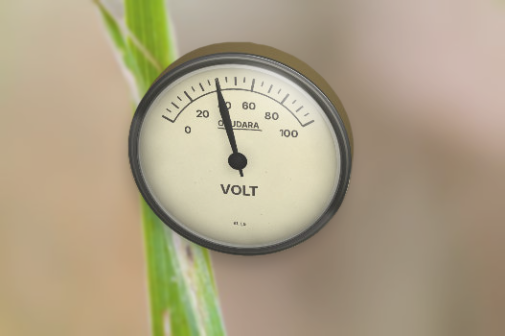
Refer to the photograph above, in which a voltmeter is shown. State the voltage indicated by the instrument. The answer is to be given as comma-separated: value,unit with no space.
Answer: 40,V
